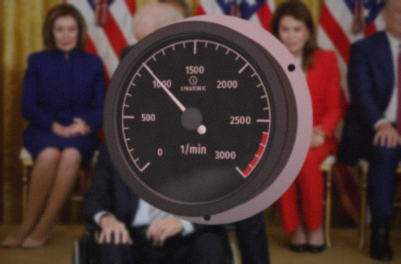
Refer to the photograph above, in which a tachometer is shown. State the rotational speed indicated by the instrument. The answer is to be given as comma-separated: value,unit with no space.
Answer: 1000,rpm
